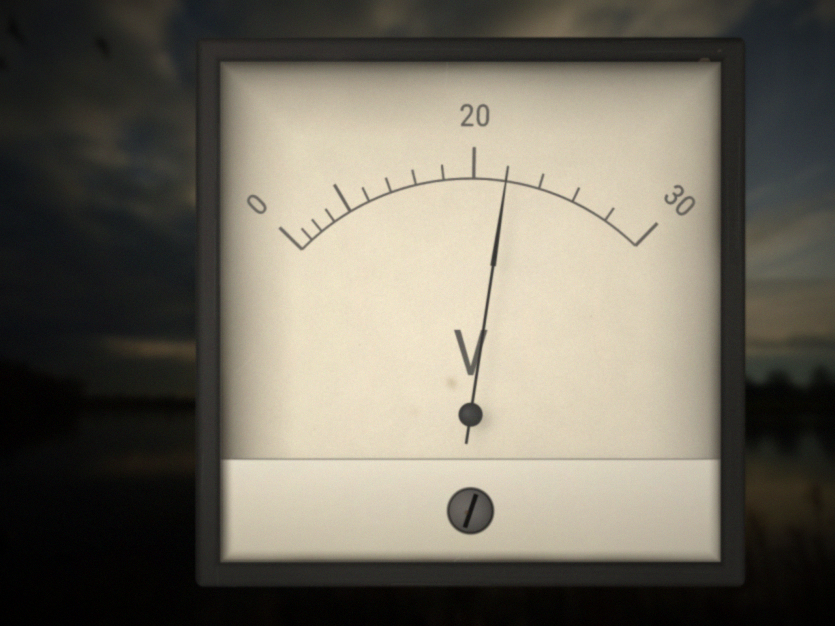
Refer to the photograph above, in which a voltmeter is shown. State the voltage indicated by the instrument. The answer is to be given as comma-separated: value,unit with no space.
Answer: 22,V
